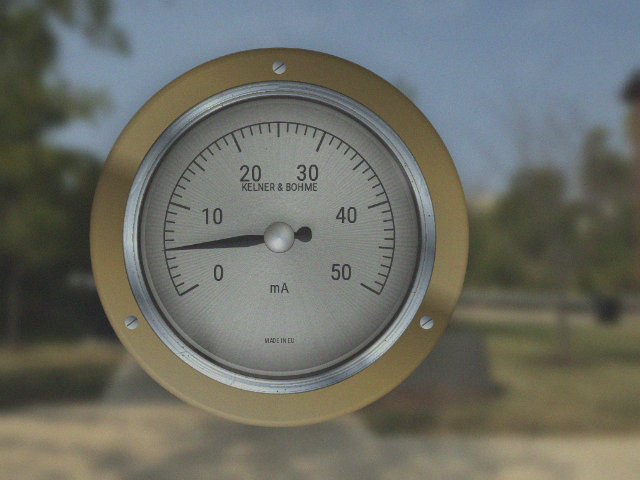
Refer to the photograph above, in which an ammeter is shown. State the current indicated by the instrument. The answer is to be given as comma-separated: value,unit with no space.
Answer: 5,mA
